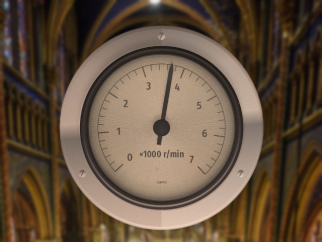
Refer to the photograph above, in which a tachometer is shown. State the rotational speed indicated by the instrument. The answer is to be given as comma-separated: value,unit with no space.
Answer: 3700,rpm
